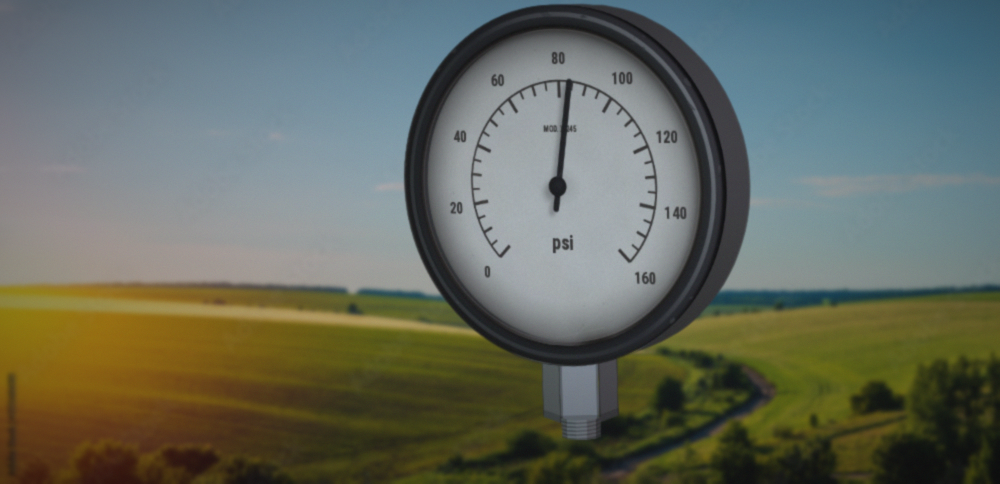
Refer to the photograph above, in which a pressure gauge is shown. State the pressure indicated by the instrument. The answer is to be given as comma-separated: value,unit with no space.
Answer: 85,psi
